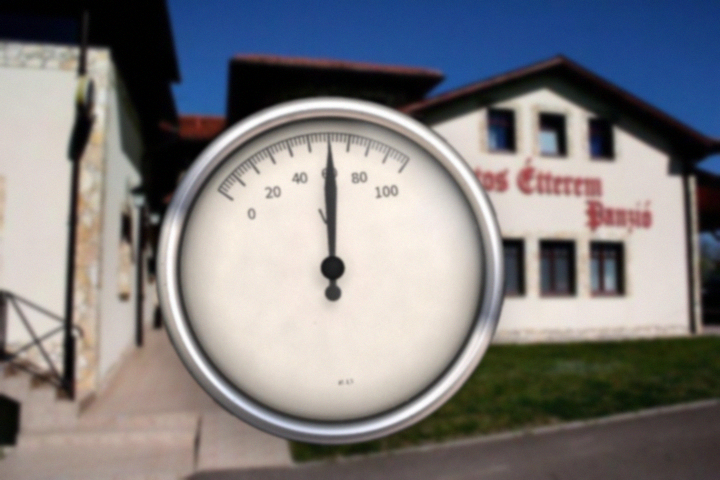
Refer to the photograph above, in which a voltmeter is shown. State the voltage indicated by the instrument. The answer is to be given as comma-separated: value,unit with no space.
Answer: 60,V
